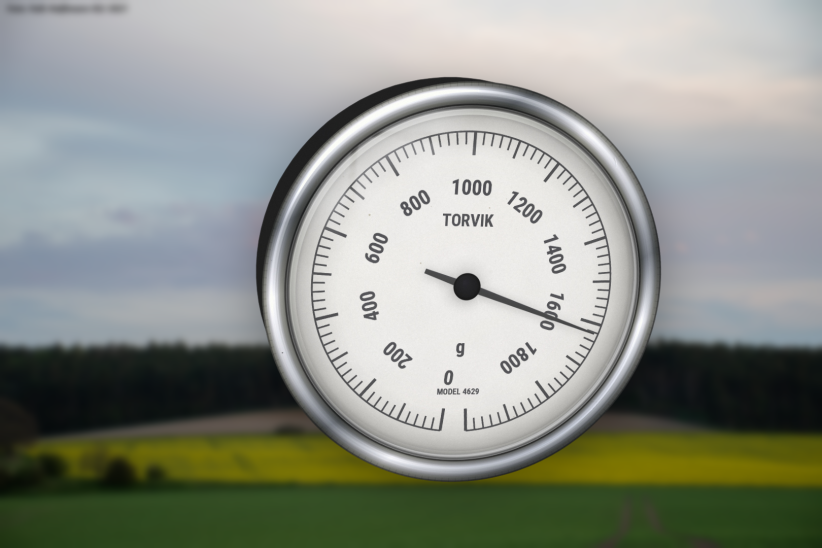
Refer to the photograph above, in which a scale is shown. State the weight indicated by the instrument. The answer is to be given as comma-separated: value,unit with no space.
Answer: 1620,g
